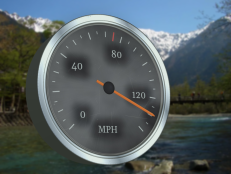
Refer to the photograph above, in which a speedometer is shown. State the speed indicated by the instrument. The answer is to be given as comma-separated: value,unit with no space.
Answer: 130,mph
